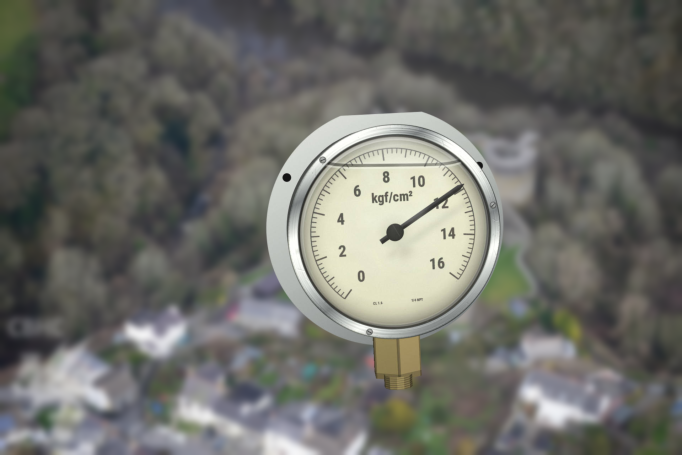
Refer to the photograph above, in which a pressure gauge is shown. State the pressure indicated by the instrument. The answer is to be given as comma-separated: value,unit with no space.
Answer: 11.8,kg/cm²
